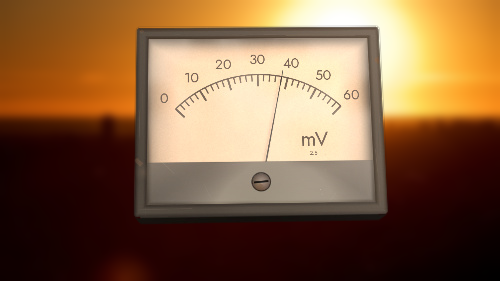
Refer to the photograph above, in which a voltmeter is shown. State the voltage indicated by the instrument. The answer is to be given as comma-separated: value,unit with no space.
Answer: 38,mV
